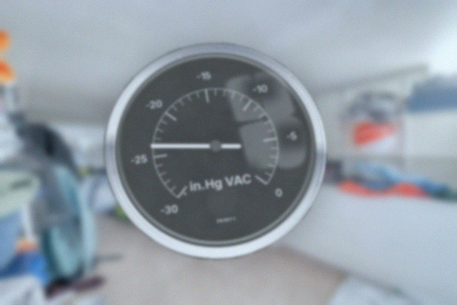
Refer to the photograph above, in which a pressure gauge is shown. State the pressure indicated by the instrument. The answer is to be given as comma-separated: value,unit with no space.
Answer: -24,inHg
